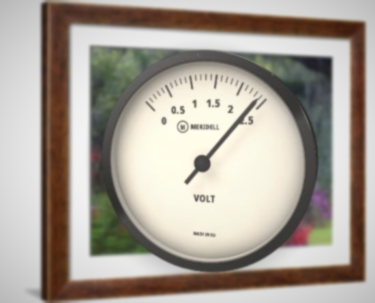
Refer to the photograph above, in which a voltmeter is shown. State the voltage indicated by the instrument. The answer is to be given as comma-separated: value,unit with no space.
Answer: 2.4,V
